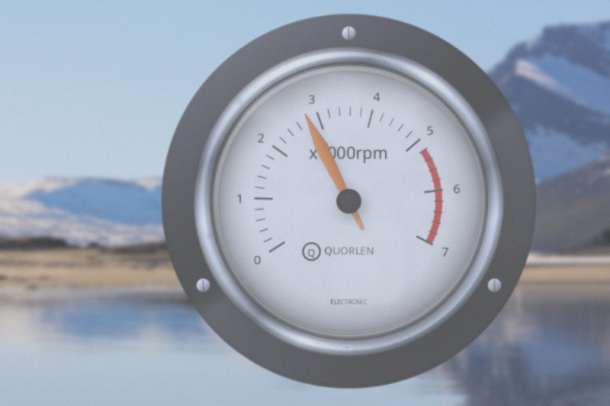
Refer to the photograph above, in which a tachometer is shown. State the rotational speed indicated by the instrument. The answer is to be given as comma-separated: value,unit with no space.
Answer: 2800,rpm
